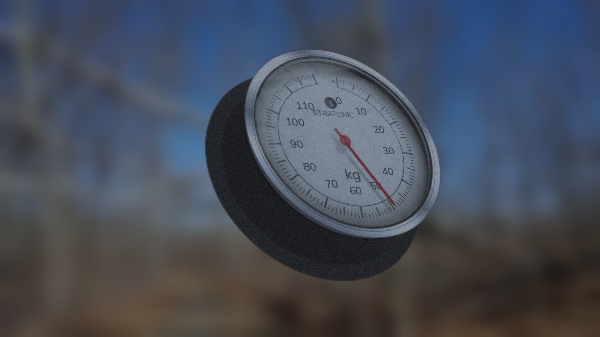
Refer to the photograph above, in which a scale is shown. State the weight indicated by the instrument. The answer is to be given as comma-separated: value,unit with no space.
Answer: 50,kg
